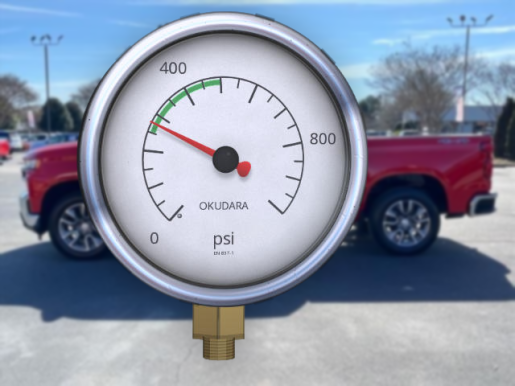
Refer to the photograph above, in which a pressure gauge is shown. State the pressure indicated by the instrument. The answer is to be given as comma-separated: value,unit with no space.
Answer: 275,psi
